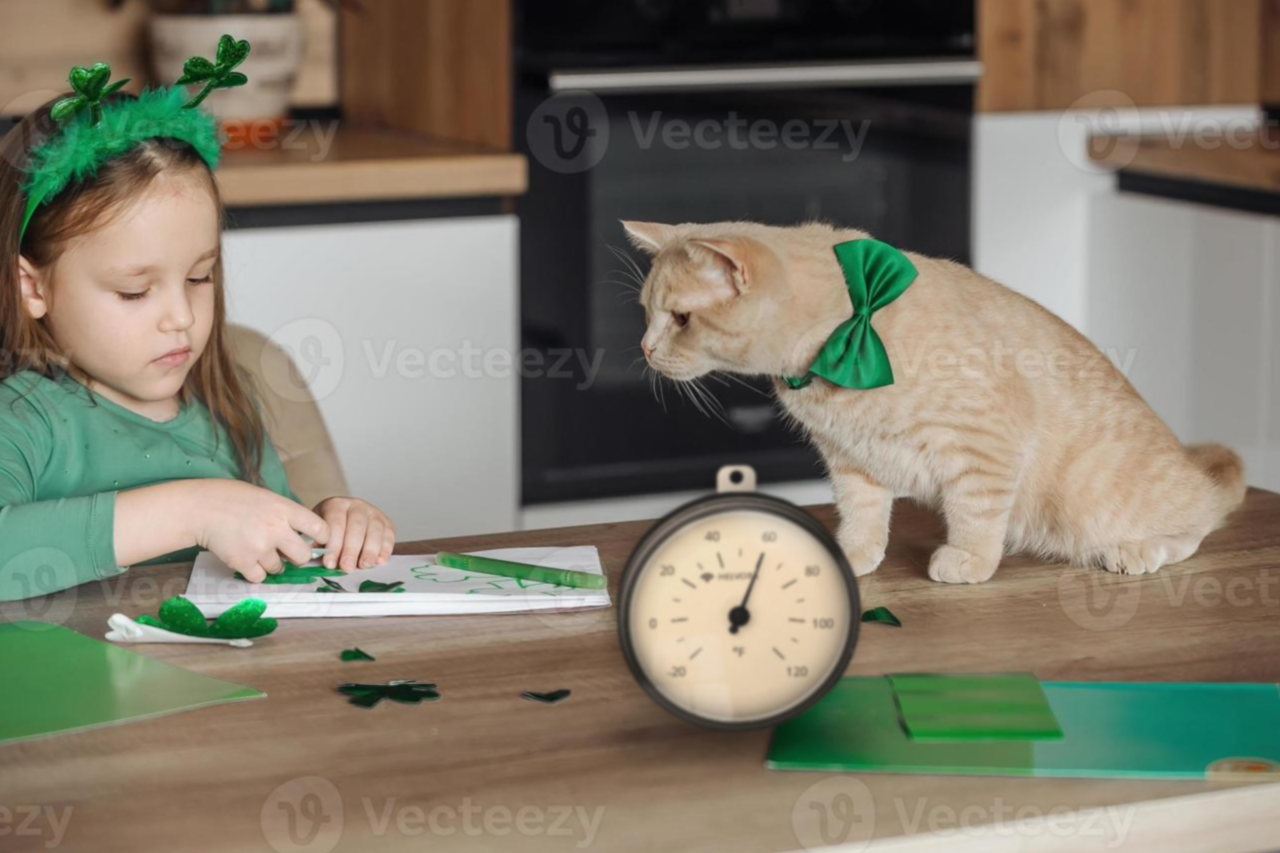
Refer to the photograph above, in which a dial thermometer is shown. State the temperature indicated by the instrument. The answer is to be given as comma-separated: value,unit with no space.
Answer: 60,°F
